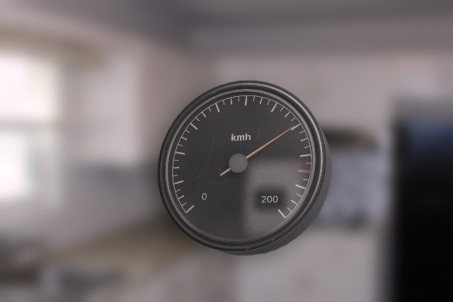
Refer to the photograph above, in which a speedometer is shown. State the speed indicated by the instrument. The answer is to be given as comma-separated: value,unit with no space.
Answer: 140,km/h
